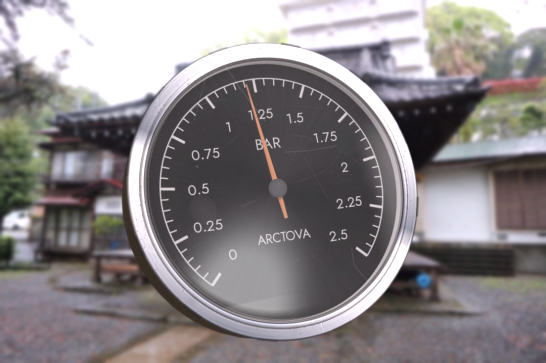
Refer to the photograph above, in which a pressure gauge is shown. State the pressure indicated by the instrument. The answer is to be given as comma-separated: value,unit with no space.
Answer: 1.2,bar
